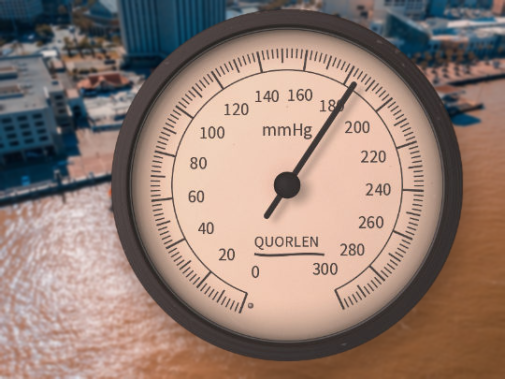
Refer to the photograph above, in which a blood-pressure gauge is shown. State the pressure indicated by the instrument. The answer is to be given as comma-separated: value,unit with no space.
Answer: 184,mmHg
